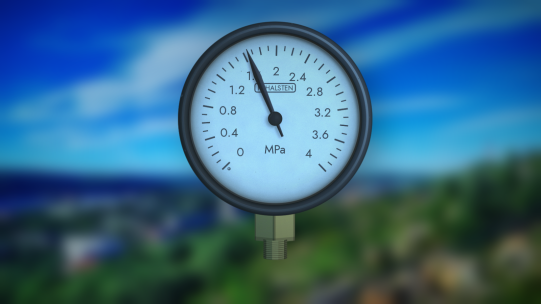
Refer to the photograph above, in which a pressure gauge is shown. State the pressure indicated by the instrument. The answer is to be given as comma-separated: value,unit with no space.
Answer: 1.65,MPa
